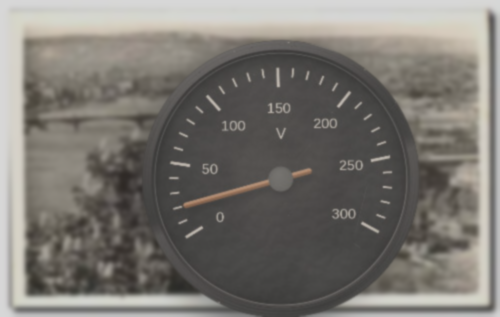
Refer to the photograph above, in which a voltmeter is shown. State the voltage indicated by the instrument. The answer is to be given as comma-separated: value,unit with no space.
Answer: 20,V
